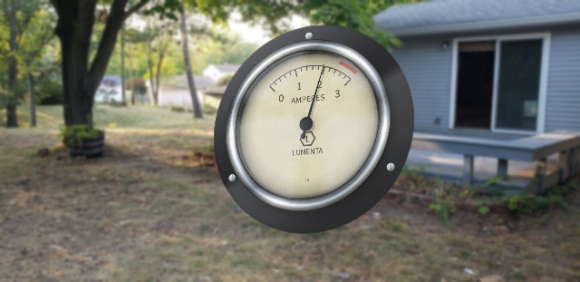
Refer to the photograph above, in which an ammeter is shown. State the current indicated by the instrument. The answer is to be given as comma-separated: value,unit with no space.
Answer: 2,A
